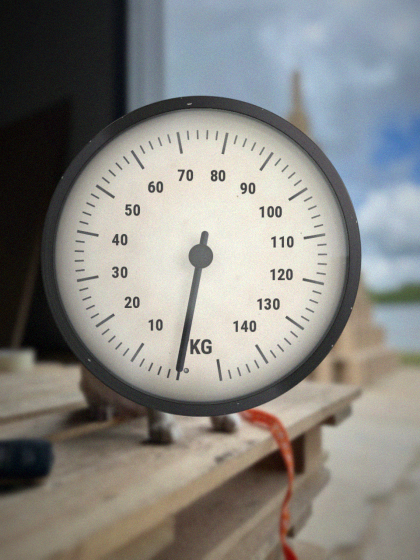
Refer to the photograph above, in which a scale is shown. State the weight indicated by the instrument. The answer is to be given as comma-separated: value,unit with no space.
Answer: 0,kg
